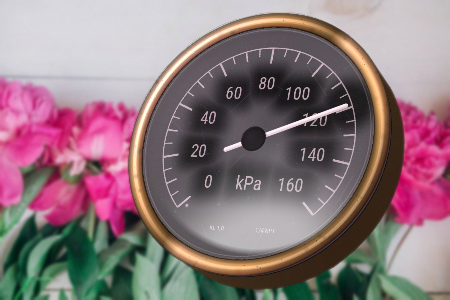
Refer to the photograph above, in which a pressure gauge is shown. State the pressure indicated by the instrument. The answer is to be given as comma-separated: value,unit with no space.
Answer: 120,kPa
